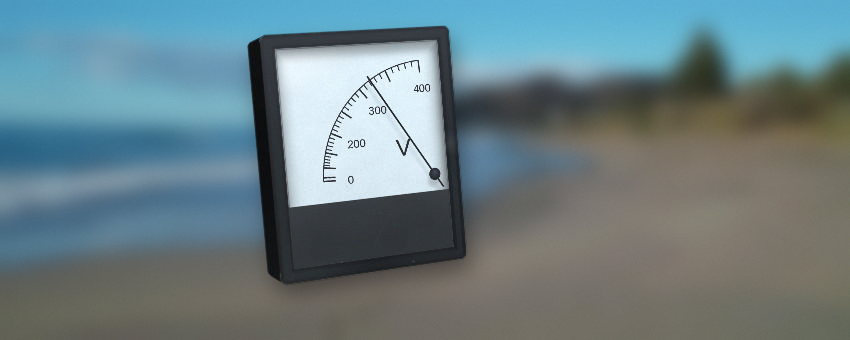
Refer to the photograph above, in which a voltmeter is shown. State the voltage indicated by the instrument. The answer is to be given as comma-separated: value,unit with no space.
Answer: 320,V
